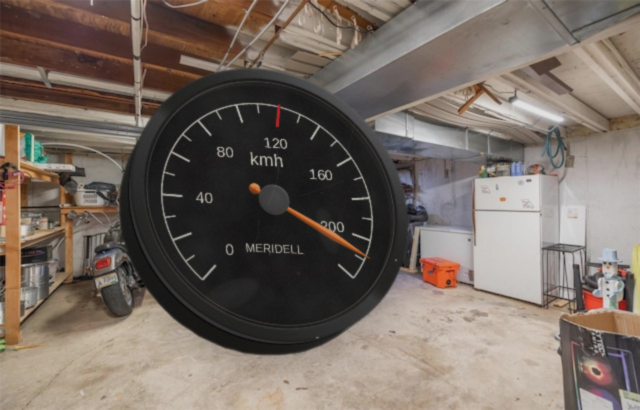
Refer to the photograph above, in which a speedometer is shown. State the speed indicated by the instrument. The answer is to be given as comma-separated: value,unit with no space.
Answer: 210,km/h
